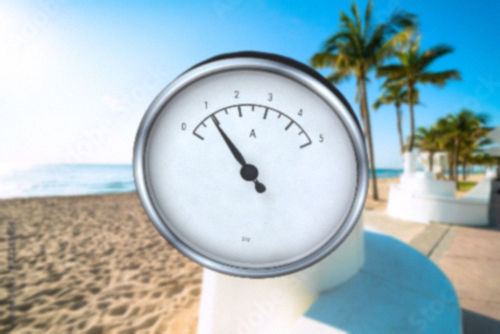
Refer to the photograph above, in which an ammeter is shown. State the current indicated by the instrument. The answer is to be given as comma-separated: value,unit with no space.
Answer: 1,A
